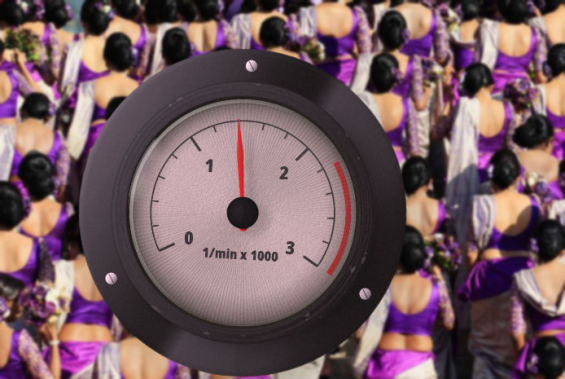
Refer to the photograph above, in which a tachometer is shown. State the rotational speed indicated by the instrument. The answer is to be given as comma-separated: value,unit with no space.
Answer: 1400,rpm
